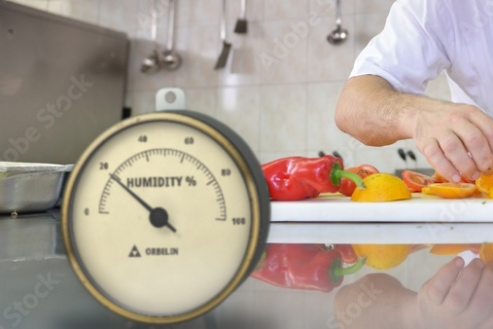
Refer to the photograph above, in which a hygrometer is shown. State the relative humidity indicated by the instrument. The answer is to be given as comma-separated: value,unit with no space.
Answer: 20,%
